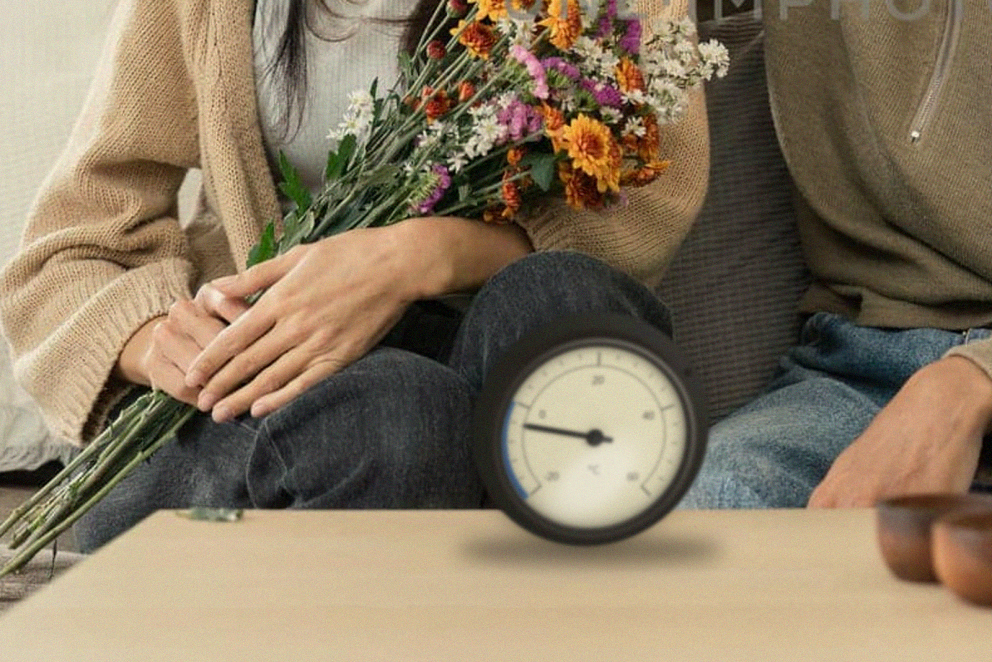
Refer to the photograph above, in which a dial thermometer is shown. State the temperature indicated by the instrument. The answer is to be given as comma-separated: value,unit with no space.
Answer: -4,°C
